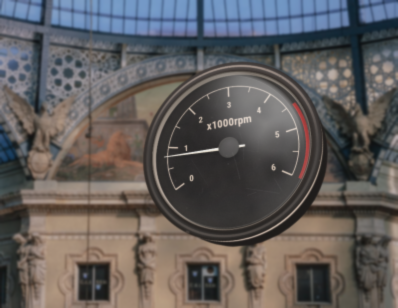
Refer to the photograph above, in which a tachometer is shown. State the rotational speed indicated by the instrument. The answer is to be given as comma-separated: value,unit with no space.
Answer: 750,rpm
